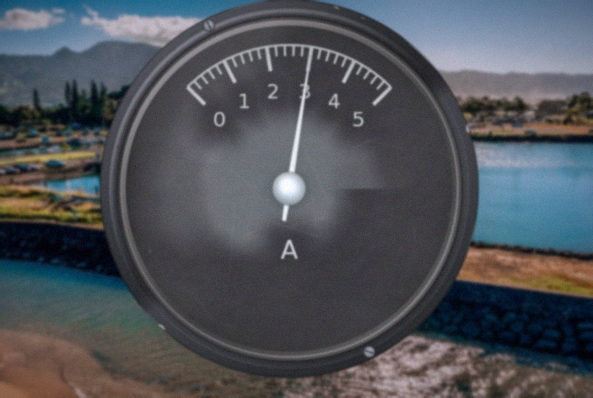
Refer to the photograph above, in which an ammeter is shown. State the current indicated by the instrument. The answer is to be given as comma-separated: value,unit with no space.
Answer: 3,A
